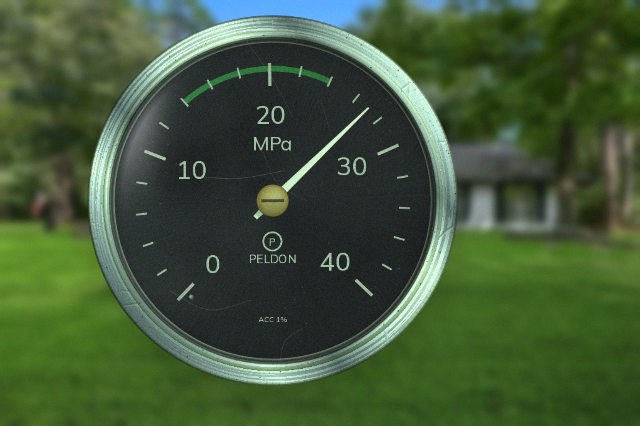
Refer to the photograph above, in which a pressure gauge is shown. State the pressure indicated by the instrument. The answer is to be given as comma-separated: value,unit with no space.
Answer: 27,MPa
